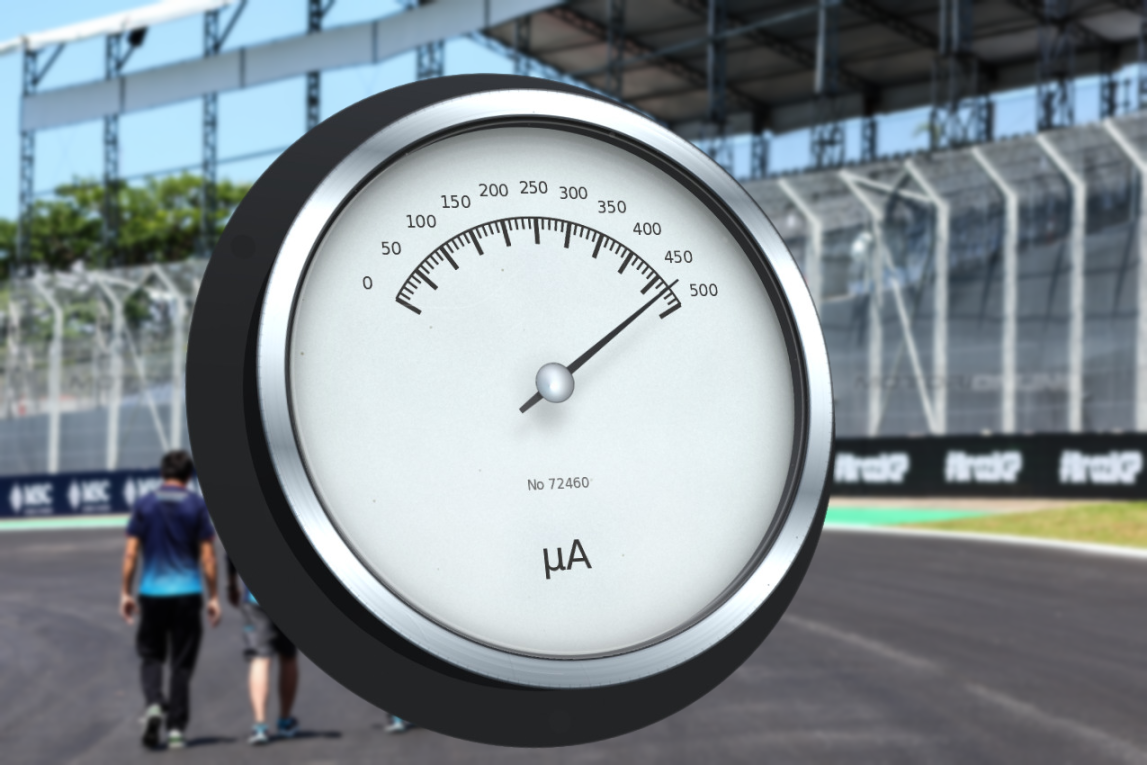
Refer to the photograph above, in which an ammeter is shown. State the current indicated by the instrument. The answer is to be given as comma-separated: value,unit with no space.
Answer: 470,µA
